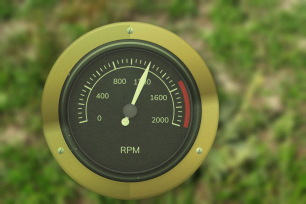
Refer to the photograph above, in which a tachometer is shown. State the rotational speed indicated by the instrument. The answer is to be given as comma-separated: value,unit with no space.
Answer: 1200,rpm
